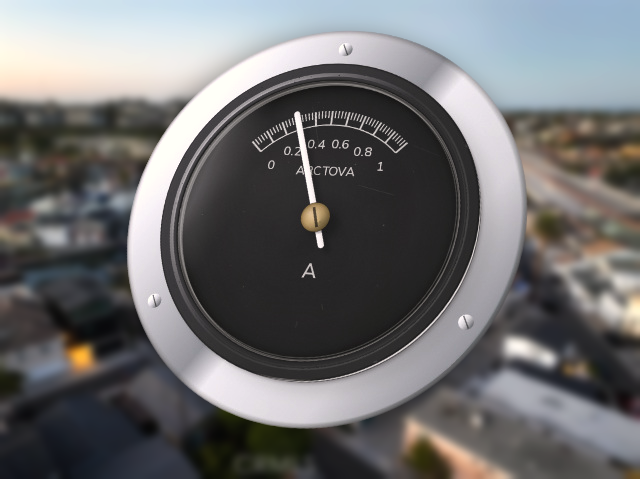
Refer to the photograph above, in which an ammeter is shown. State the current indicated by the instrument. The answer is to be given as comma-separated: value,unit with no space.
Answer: 0.3,A
